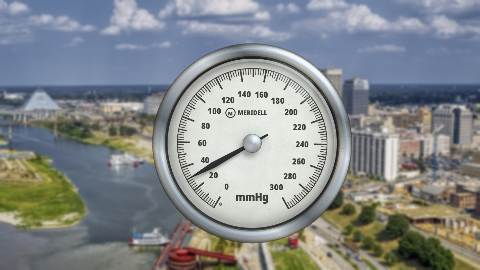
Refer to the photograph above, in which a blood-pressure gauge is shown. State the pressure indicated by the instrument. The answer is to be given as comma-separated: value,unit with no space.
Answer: 30,mmHg
